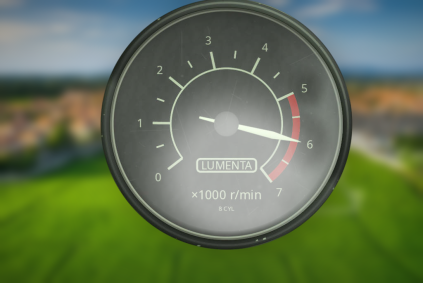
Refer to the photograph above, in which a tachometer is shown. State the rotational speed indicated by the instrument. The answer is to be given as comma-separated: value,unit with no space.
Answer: 6000,rpm
